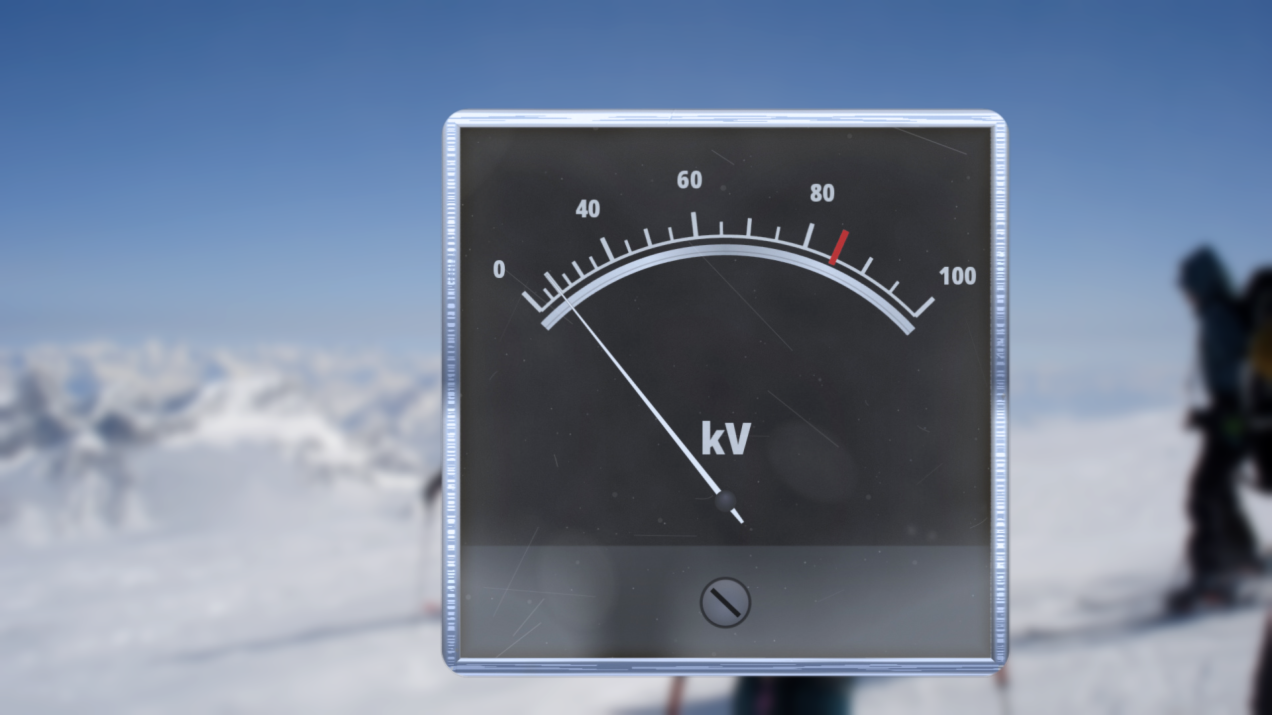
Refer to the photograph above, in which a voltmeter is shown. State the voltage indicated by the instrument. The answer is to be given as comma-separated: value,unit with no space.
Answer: 20,kV
